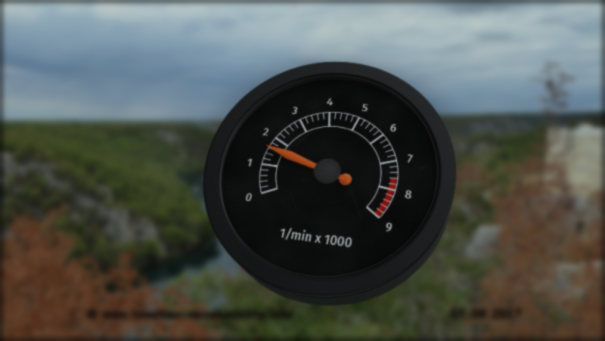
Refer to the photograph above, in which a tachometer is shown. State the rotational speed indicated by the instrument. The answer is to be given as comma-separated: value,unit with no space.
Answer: 1600,rpm
